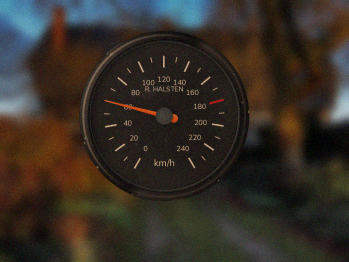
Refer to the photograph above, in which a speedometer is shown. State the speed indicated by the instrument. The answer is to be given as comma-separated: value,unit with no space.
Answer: 60,km/h
